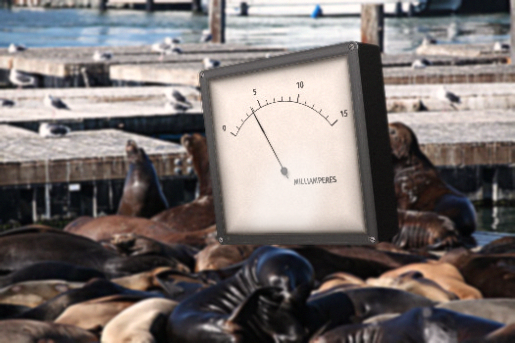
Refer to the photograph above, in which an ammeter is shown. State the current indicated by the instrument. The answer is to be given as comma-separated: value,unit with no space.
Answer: 4,mA
